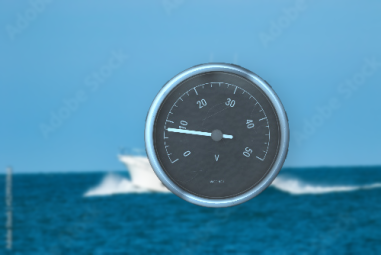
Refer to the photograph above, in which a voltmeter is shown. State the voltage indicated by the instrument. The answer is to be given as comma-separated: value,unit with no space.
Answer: 8,V
